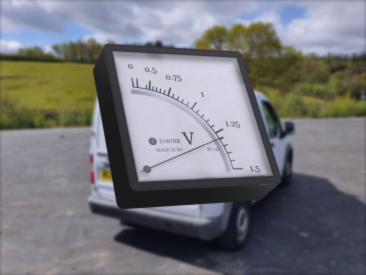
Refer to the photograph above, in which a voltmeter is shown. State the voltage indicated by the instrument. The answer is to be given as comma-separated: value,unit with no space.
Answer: 1.3,V
